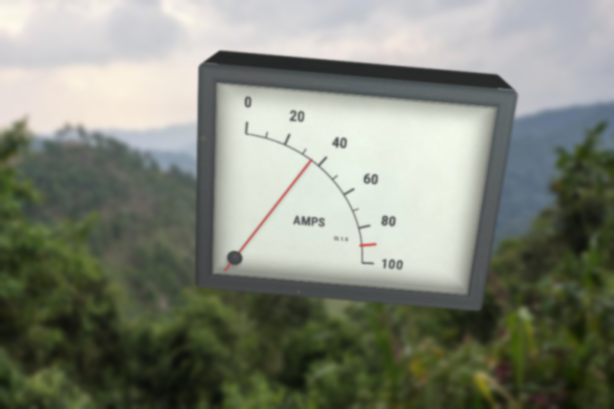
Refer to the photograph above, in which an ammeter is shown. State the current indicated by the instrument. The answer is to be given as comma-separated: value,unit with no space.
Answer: 35,A
